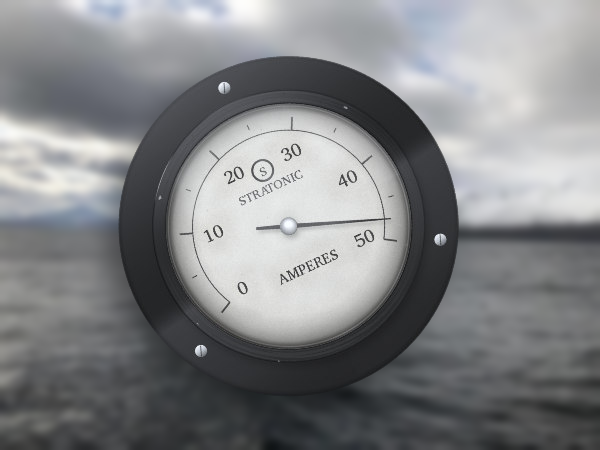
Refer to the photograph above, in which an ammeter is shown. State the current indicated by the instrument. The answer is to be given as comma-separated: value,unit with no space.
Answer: 47.5,A
